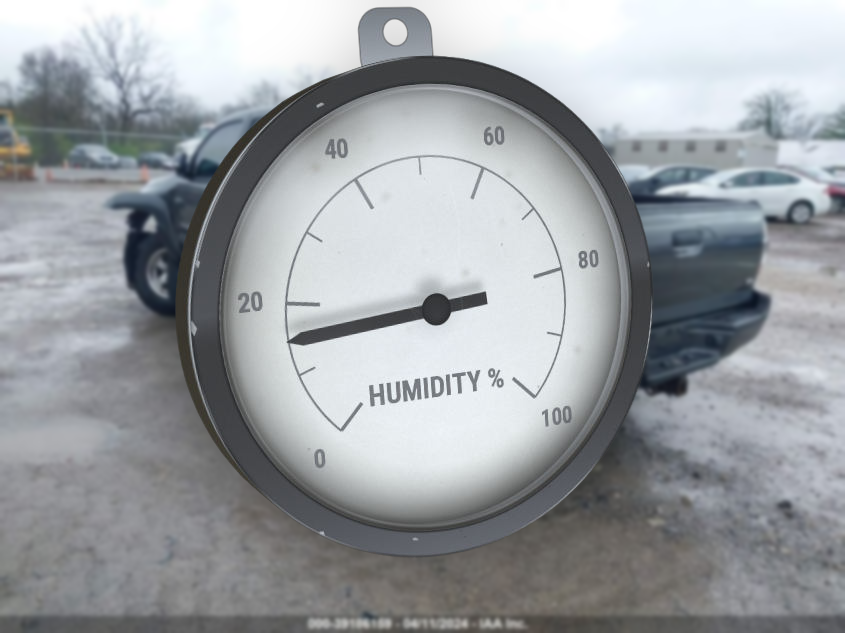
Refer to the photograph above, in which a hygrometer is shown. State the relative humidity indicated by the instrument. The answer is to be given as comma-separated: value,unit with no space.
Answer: 15,%
